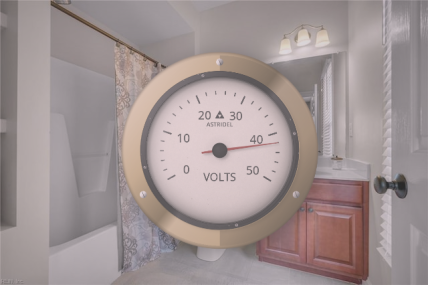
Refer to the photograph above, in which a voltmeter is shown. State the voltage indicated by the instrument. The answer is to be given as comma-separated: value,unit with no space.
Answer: 42,V
